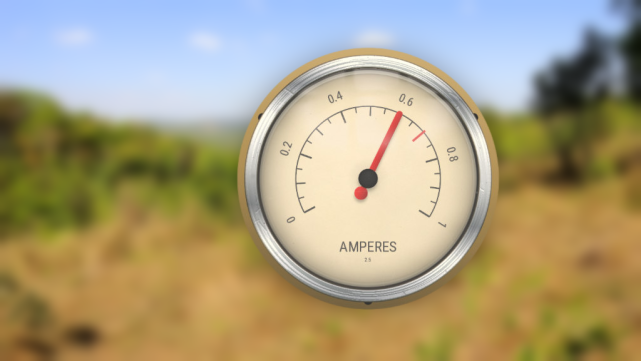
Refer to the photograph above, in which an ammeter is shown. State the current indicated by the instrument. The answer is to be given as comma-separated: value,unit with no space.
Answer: 0.6,A
